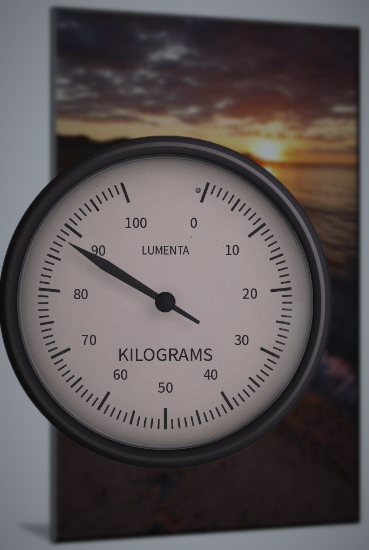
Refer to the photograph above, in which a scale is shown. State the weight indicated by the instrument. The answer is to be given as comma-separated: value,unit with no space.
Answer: 88,kg
